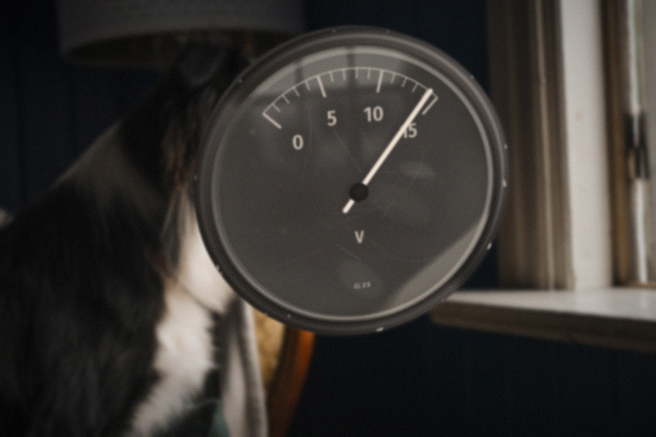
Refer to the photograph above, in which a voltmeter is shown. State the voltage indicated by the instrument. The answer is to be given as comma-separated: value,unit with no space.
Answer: 14,V
